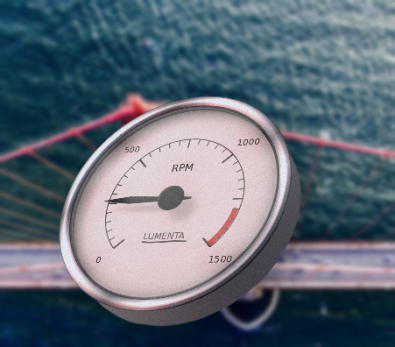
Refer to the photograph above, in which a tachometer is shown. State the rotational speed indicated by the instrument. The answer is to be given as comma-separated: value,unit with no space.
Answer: 250,rpm
